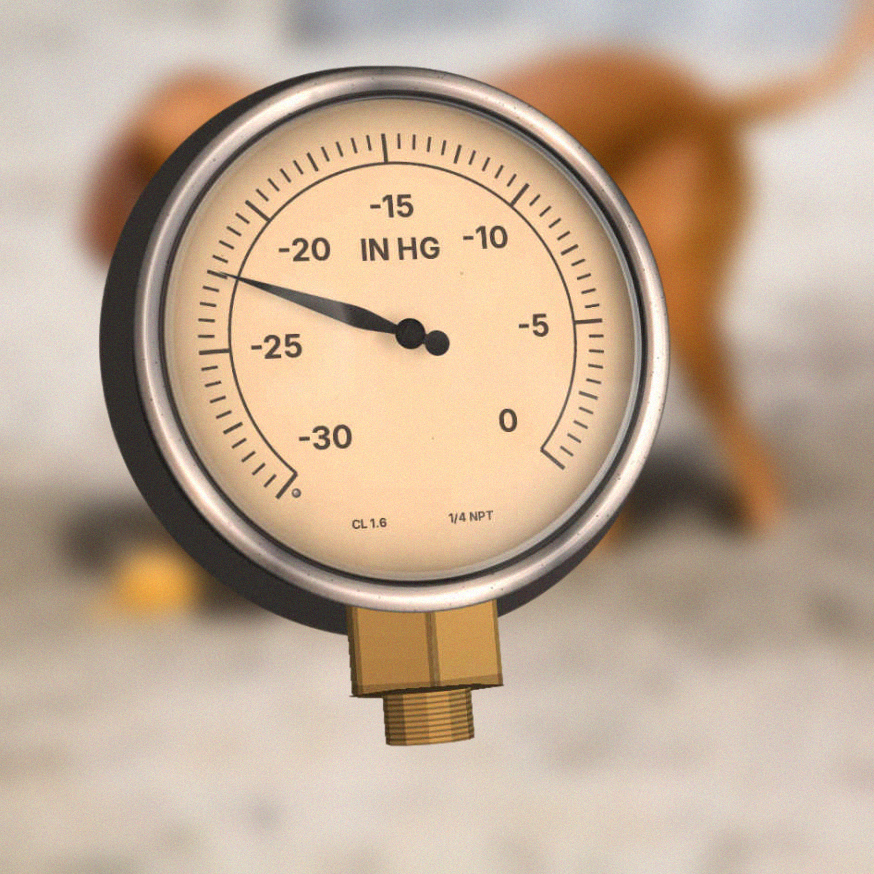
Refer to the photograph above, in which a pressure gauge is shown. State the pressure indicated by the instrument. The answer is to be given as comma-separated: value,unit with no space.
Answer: -22.5,inHg
